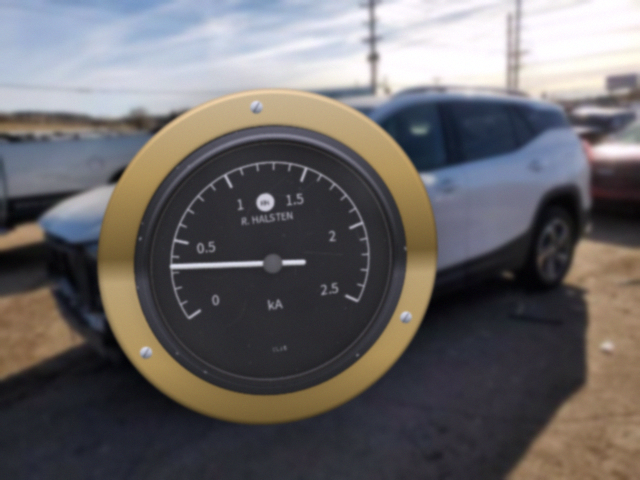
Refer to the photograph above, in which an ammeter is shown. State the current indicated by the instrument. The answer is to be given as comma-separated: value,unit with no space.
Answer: 0.35,kA
